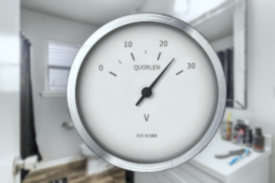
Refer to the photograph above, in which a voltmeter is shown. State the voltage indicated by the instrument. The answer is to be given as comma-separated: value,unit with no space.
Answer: 25,V
